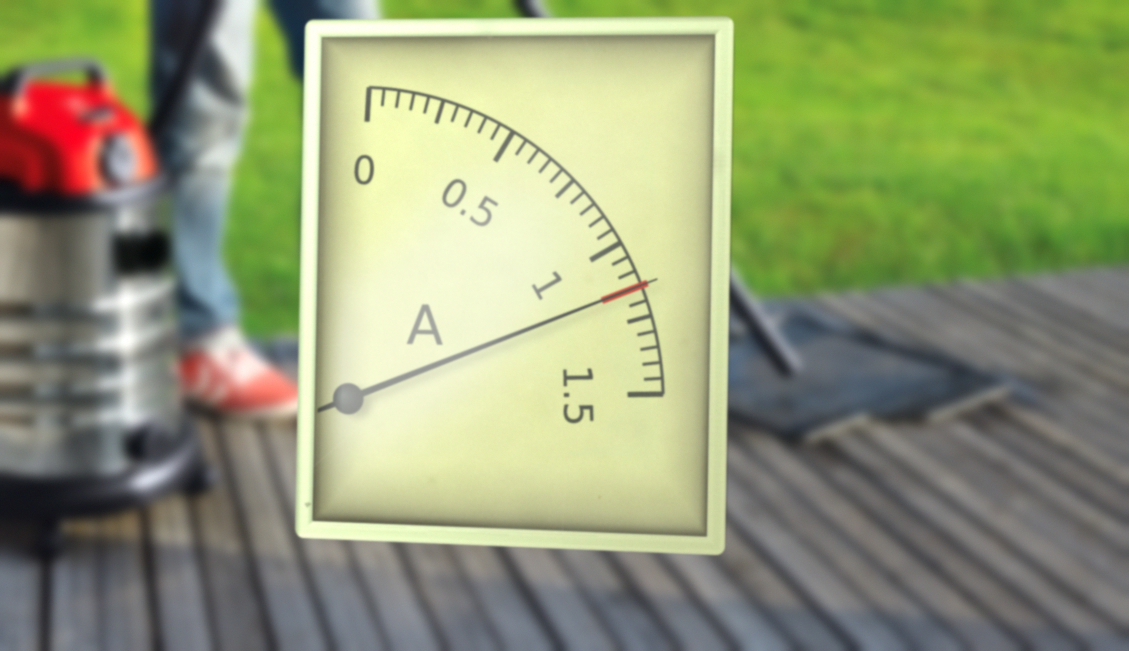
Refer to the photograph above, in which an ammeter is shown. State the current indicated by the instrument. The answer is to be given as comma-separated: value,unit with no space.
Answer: 1.15,A
